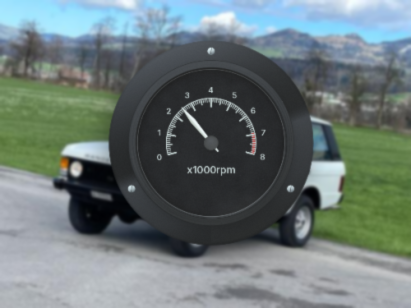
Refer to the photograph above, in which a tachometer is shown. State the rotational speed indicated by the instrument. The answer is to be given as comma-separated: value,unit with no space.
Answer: 2500,rpm
